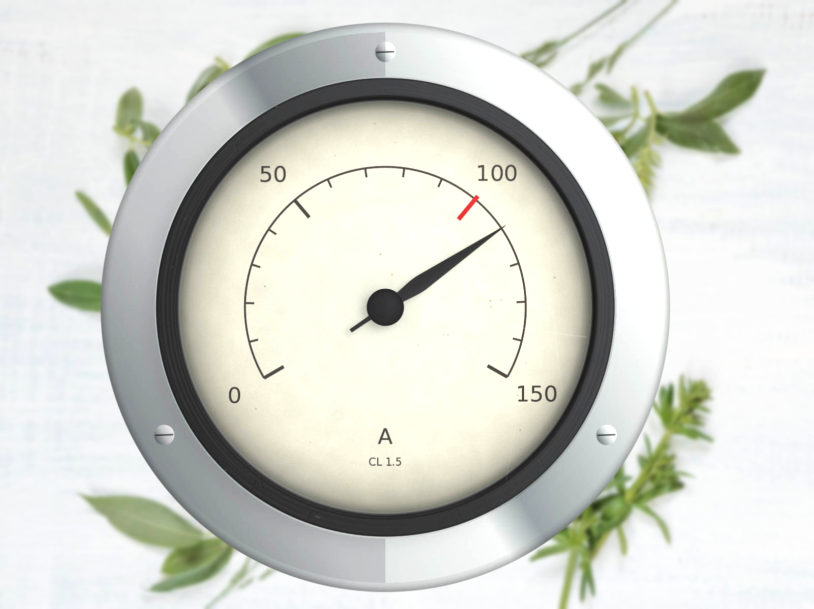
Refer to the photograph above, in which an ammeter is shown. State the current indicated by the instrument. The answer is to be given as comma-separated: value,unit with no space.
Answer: 110,A
